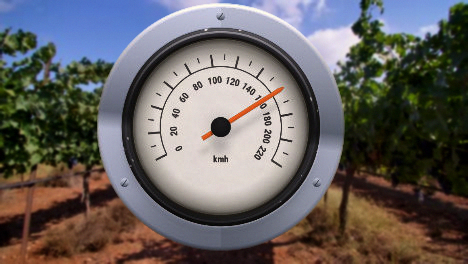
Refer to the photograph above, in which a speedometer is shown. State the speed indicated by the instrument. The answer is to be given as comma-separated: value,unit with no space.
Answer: 160,km/h
